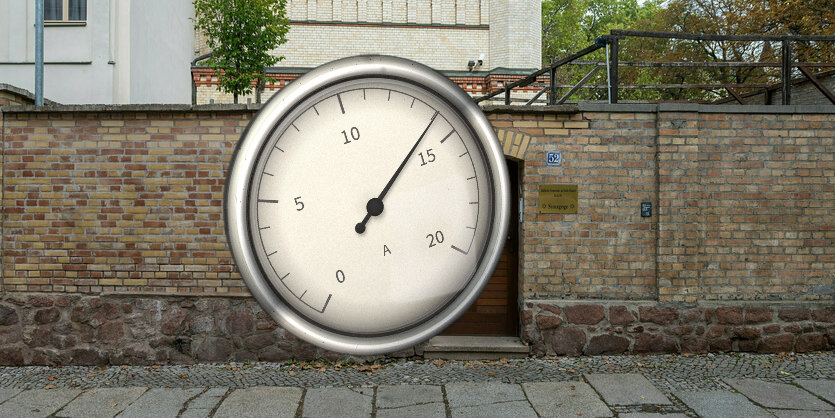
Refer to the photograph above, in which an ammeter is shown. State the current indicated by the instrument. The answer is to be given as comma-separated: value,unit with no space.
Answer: 14,A
